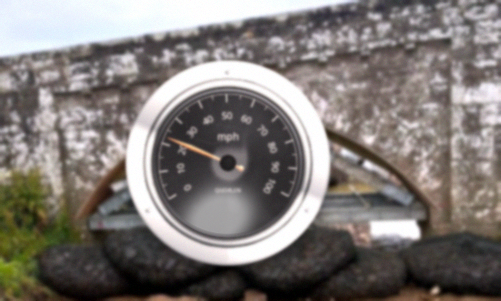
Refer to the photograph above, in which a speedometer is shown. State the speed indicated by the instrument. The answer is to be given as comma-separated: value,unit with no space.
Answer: 22.5,mph
